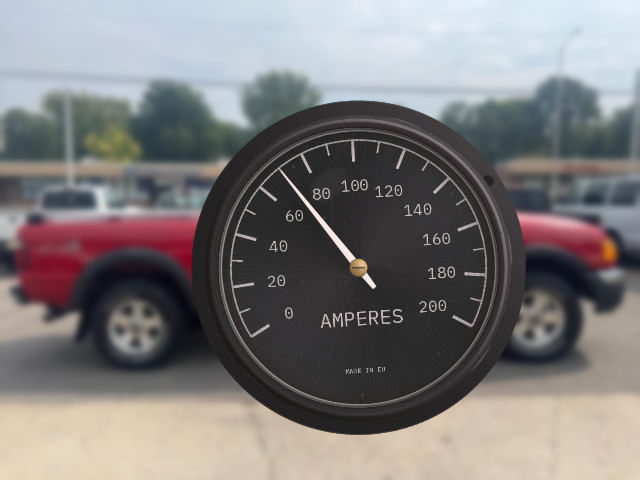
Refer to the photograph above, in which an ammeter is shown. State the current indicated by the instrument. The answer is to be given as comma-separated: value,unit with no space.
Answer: 70,A
